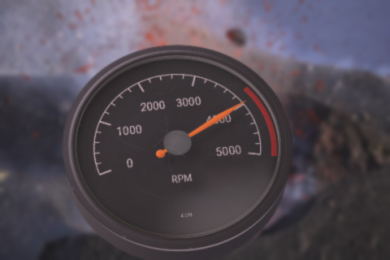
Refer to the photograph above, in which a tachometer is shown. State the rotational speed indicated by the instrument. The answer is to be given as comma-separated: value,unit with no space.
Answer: 4000,rpm
